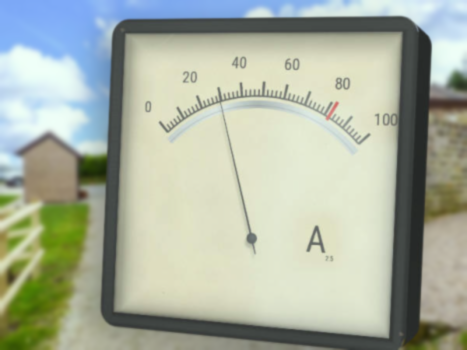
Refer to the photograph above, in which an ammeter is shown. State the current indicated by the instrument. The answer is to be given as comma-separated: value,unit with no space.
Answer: 30,A
